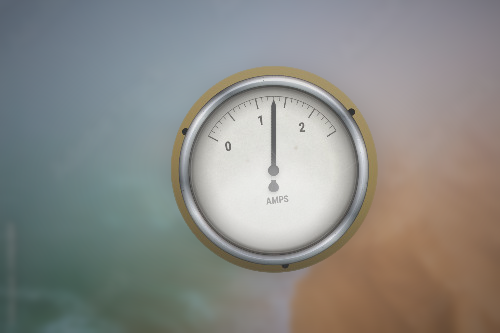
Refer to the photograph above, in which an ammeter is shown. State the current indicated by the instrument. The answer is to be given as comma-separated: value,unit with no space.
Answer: 1.3,A
